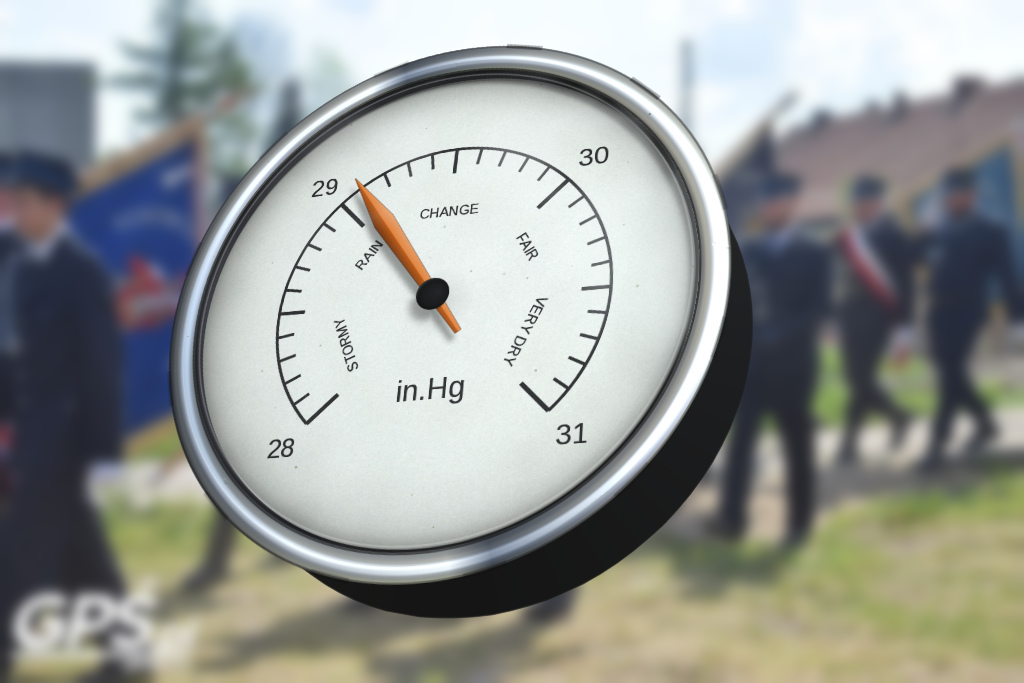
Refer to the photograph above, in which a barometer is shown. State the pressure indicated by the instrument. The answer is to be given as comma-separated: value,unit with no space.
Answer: 29.1,inHg
